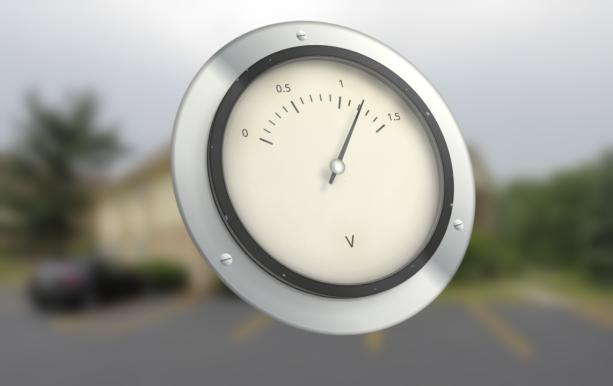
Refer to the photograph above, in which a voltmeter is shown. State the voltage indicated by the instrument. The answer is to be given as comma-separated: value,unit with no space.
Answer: 1.2,V
